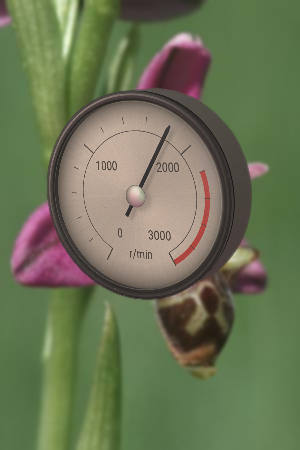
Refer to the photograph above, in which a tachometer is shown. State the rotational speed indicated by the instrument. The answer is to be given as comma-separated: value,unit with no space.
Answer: 1800,rpm
